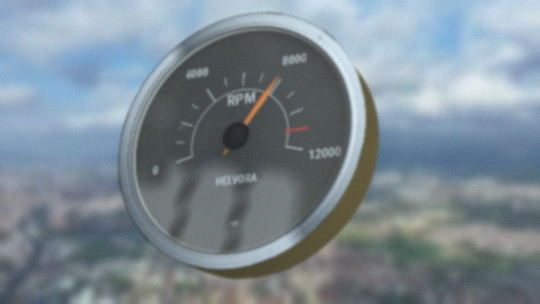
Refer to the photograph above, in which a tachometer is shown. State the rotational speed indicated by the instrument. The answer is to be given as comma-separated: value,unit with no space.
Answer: 8000,rpm
